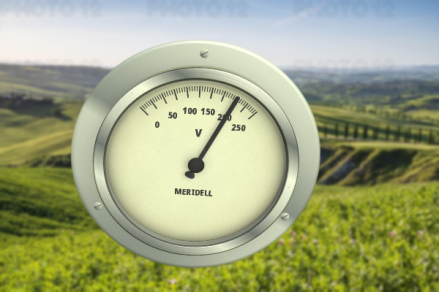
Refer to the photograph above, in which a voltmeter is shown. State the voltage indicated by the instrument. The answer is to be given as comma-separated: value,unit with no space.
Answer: 200,V
